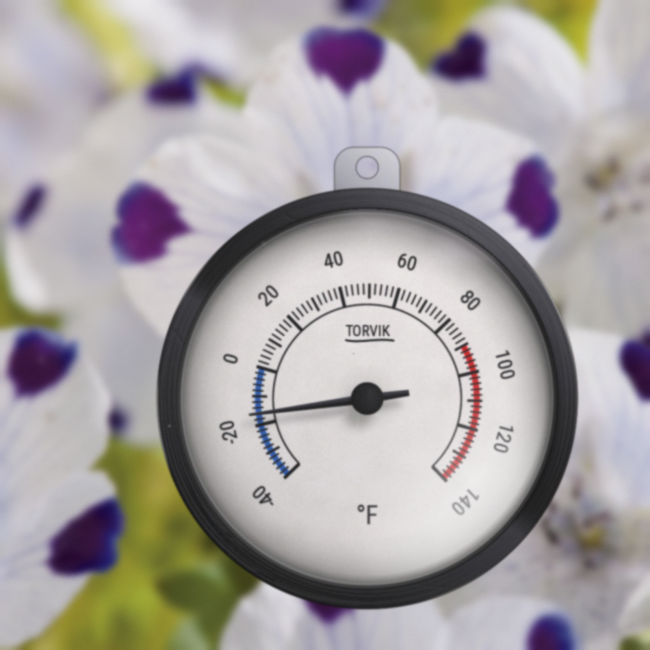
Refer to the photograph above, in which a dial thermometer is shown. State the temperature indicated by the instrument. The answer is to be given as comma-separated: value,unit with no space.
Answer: -16,°F
